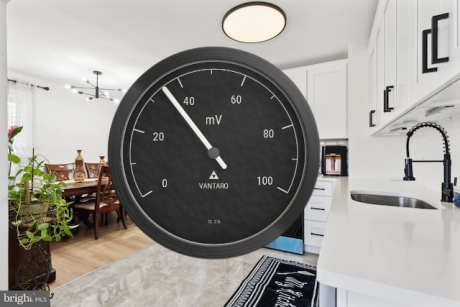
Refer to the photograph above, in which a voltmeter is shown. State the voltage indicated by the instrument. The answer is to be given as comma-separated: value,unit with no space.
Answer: 35,mV
